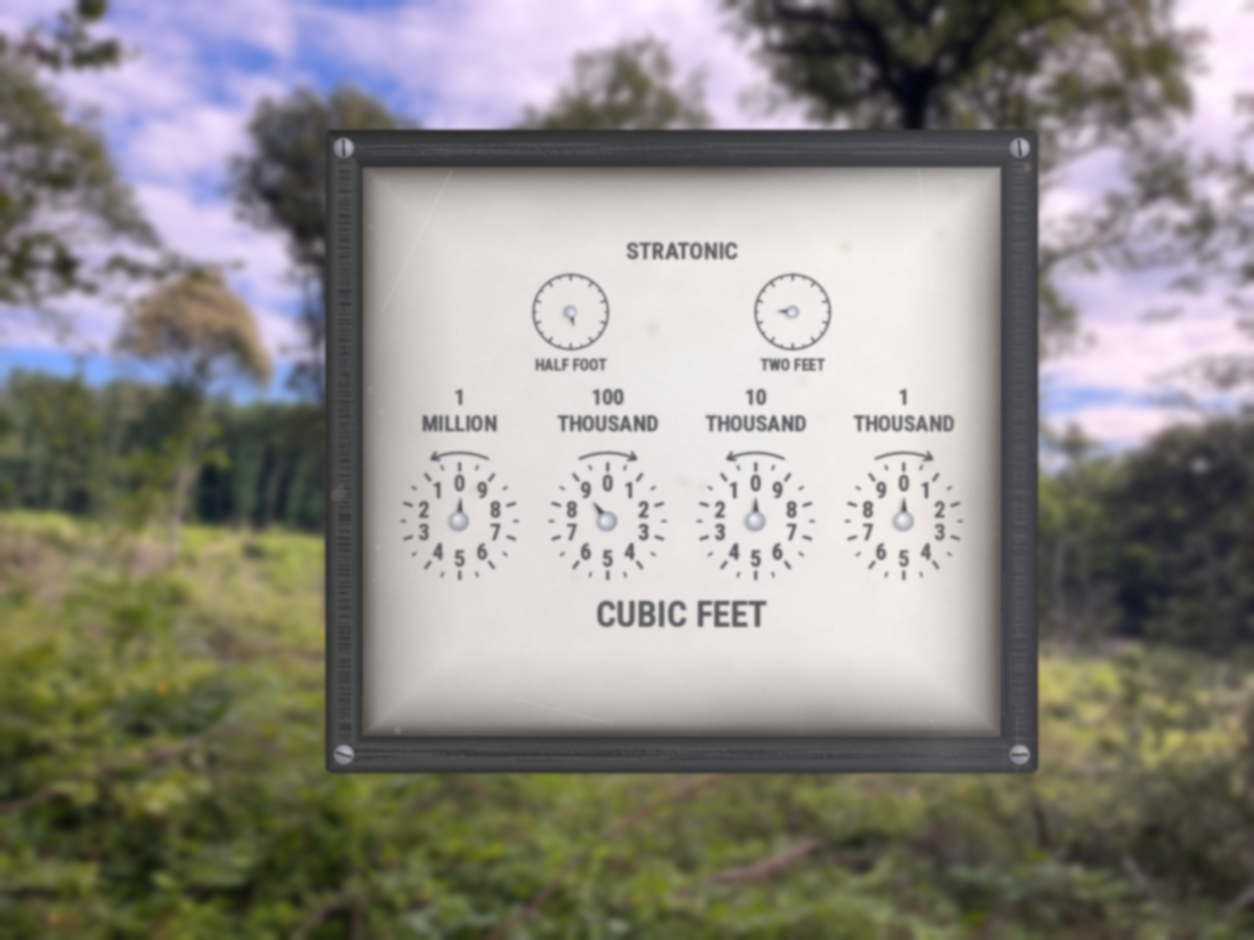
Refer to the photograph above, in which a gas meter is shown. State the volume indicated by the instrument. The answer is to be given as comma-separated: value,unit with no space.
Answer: 990000,ft³
